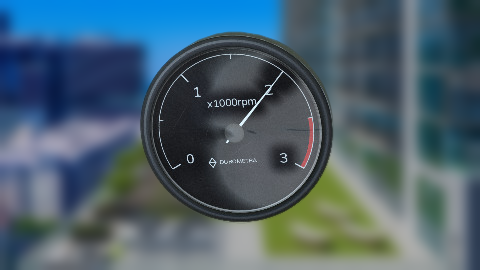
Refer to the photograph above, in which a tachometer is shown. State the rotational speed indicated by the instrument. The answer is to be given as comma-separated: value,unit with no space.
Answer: 2000,rpm
